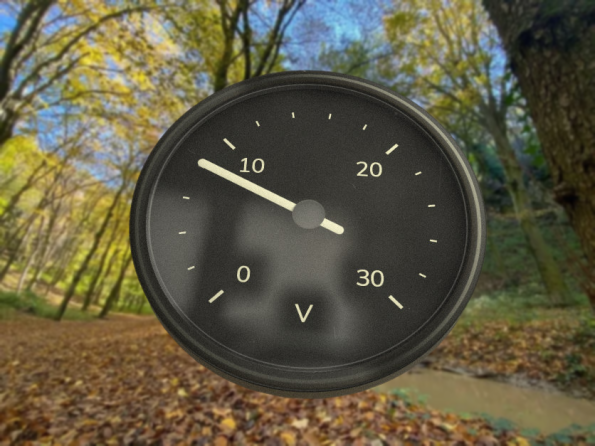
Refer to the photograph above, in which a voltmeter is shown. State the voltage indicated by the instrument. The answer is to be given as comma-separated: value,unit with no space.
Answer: 8,V
